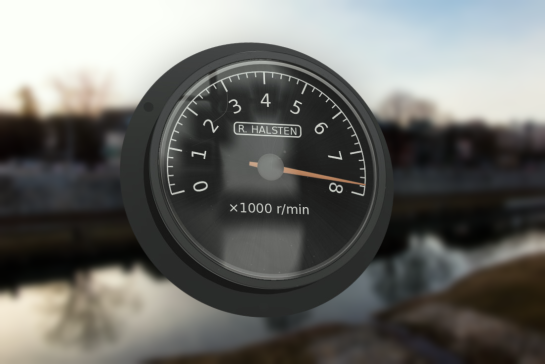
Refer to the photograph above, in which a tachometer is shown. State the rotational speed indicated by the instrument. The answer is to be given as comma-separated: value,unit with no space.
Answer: 7800,rpm
